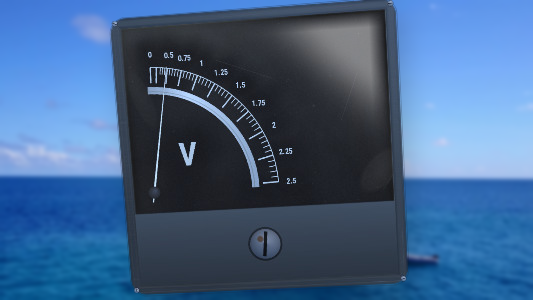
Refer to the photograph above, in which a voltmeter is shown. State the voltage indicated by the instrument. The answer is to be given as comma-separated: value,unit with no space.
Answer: 0.5,V
